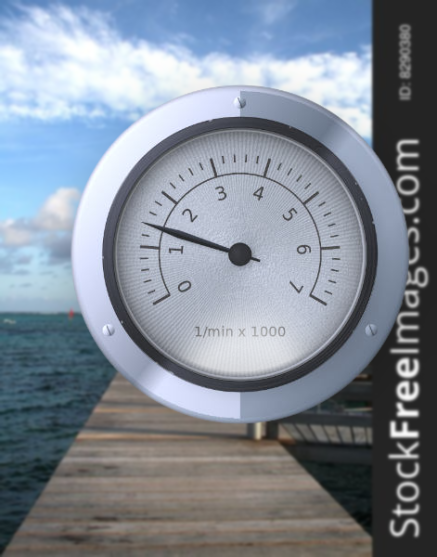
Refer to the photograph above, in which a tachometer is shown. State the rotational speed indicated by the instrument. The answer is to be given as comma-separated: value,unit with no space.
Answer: 1400,rpm
